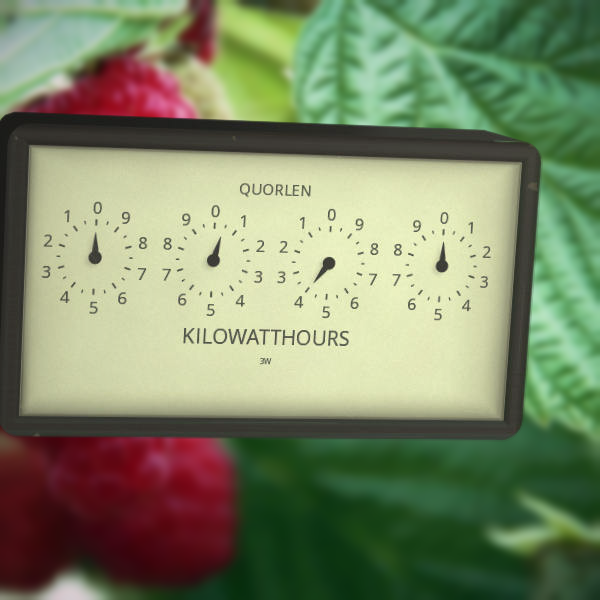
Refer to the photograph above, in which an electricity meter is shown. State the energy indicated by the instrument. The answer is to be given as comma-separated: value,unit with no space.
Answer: 40,kWh
